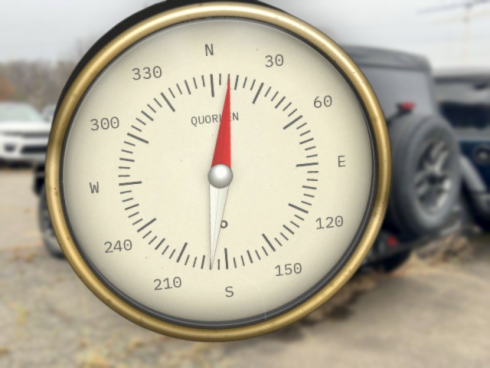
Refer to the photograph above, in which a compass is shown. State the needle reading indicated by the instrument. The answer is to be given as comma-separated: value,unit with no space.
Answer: 10,°
